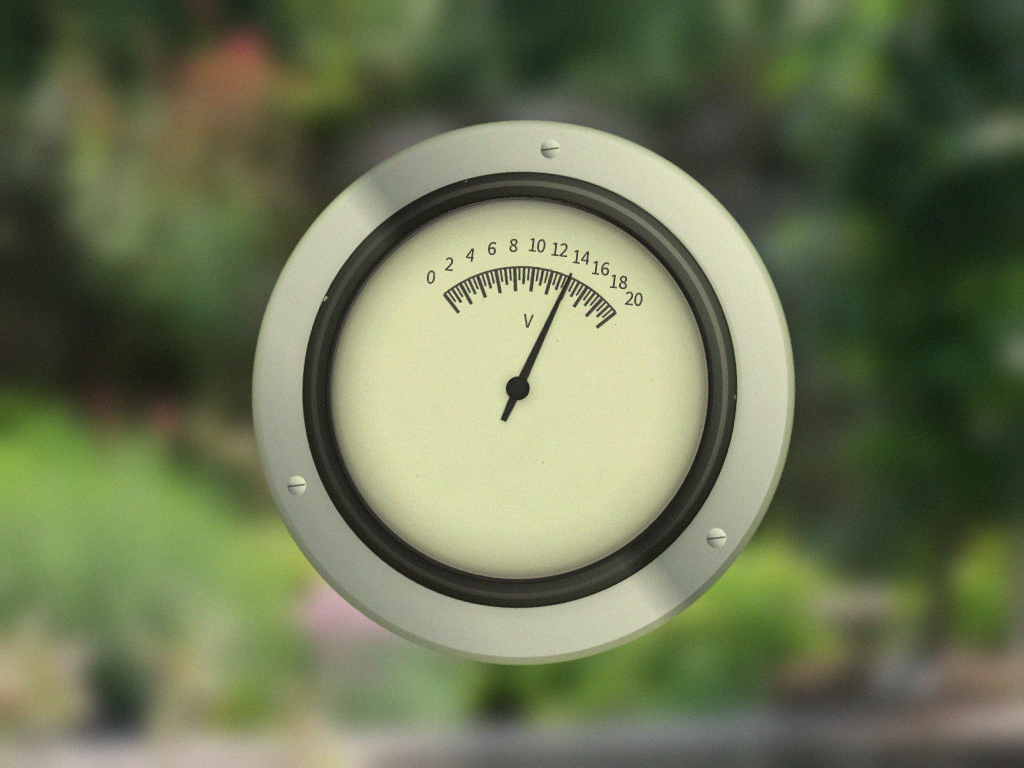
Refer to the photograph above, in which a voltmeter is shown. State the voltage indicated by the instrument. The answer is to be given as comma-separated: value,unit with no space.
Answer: 14,V
